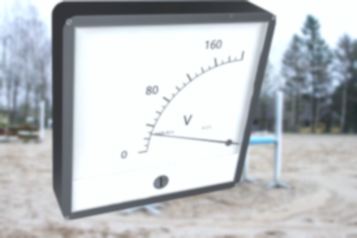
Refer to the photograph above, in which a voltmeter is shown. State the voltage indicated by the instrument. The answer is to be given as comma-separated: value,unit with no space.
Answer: 30,V
